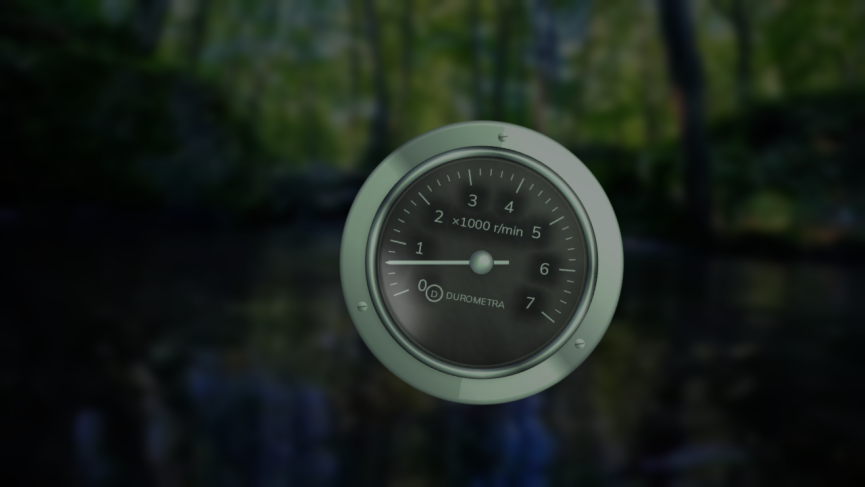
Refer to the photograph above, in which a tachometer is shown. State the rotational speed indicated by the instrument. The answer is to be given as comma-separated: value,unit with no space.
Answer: 600,rpm
